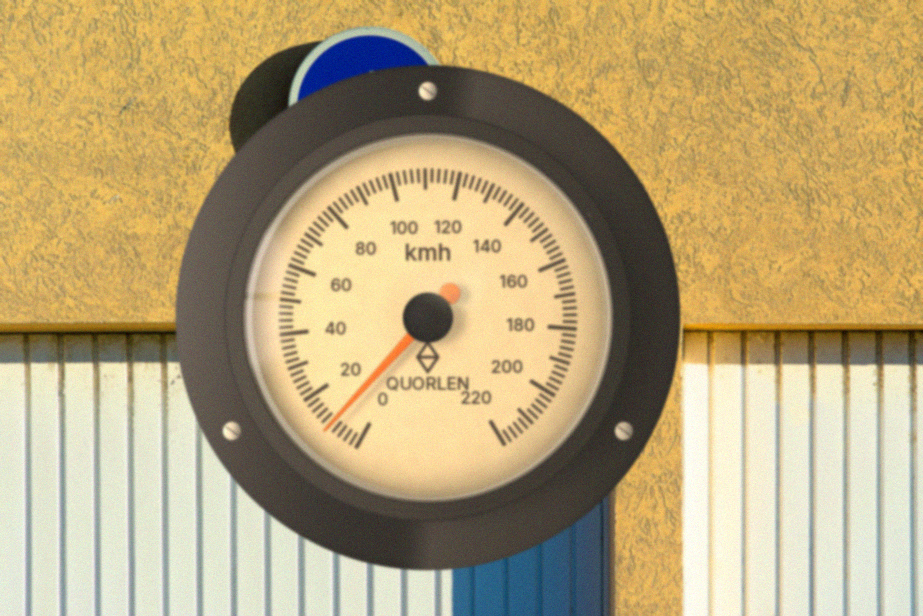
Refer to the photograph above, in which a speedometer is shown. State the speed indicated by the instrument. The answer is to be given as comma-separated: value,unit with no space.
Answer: 10,km/h
